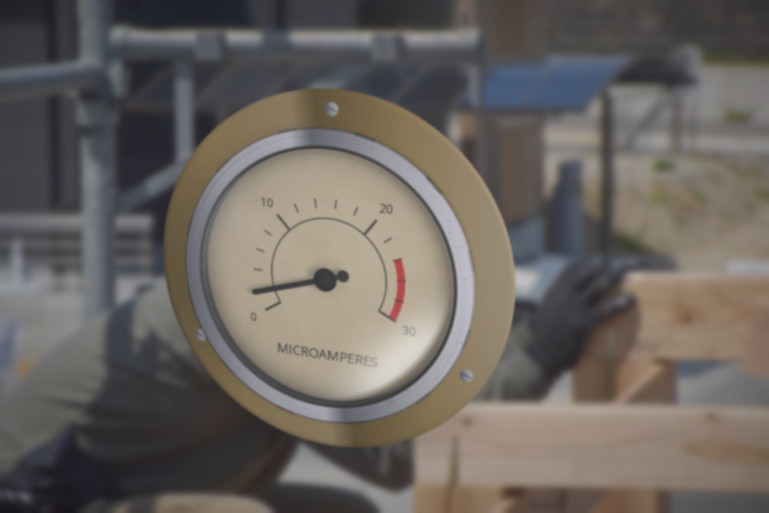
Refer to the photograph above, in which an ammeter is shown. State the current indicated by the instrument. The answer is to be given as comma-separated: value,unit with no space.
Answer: 2,µA
